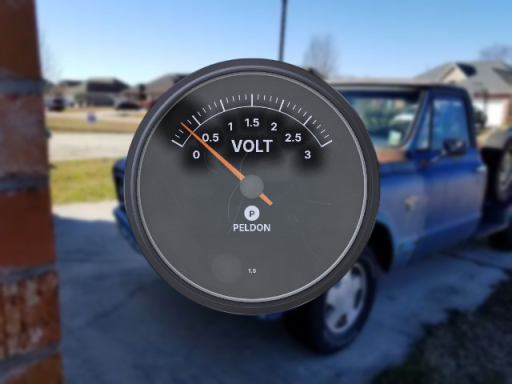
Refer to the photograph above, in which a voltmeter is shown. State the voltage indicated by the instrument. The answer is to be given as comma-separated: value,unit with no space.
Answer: 0.3,V
